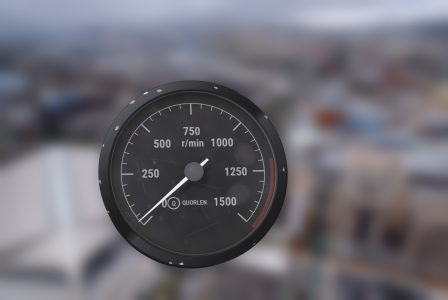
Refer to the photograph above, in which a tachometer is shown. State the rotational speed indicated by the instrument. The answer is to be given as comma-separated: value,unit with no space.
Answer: 25,rpm
